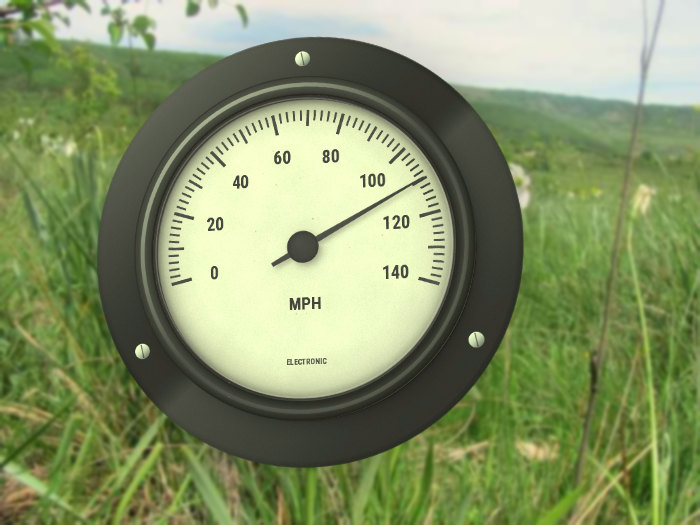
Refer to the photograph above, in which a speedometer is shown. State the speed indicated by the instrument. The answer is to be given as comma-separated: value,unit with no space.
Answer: 110,mph
